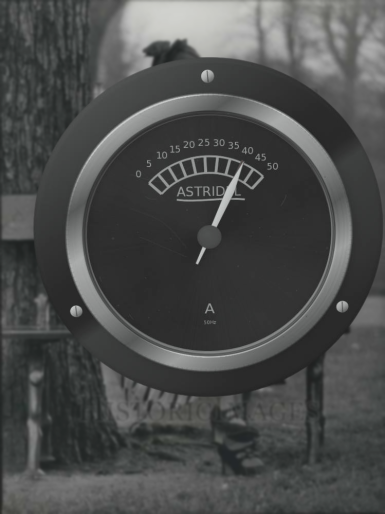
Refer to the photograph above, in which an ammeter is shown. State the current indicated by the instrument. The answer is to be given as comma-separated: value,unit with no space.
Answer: 40,A
